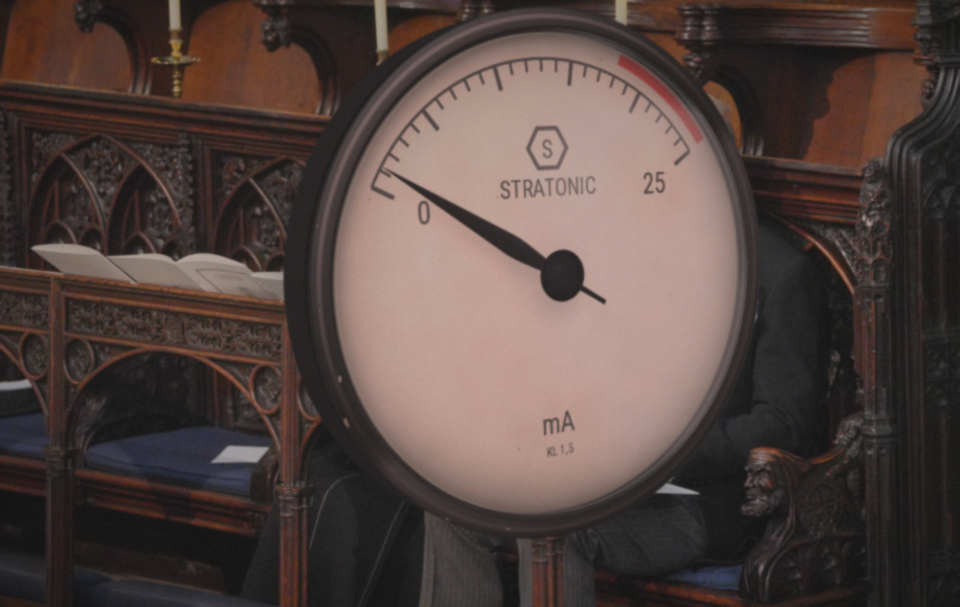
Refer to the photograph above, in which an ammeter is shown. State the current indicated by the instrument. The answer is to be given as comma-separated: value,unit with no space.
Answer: 1,mA
